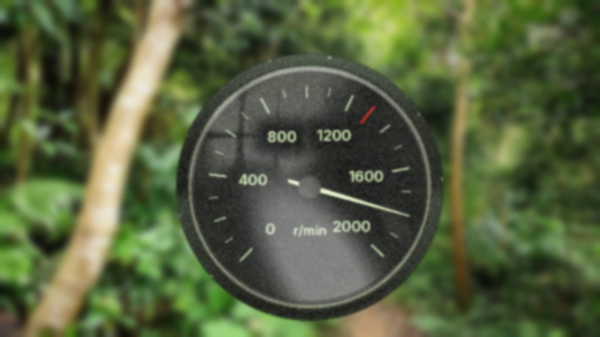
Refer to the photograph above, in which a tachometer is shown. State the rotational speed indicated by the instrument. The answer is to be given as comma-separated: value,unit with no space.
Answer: 1800,rpm
